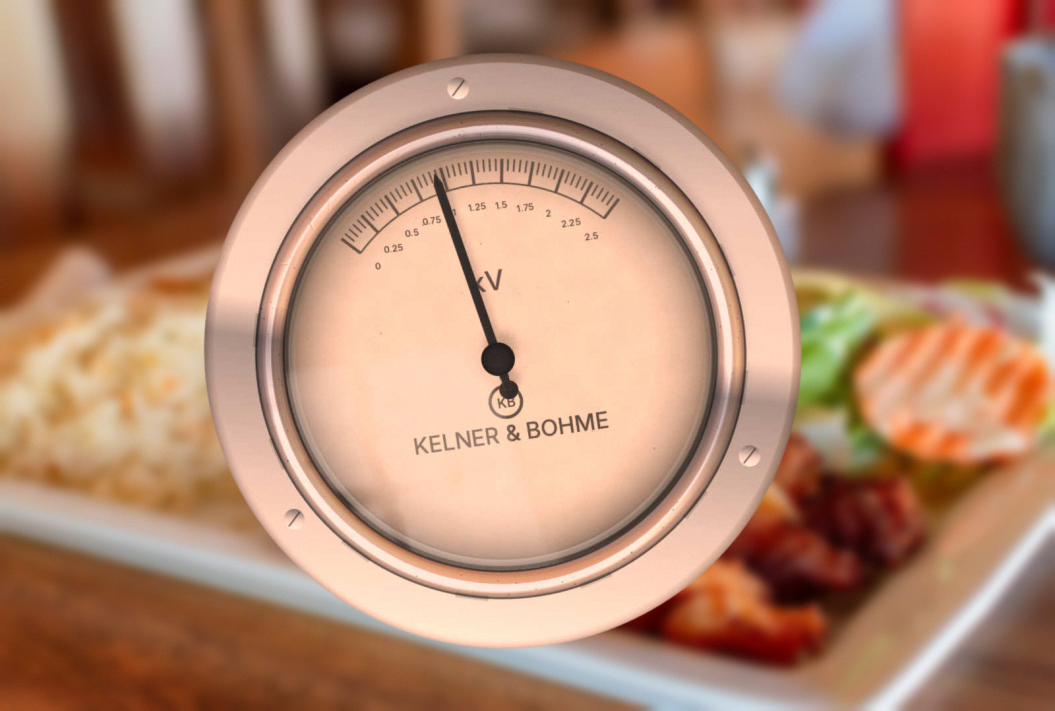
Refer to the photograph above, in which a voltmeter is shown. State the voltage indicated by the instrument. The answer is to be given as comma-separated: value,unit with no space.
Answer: 0.95,kV
